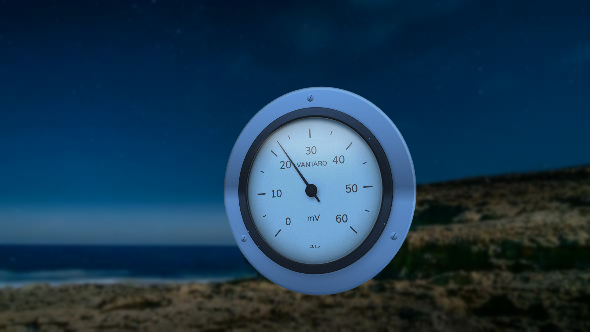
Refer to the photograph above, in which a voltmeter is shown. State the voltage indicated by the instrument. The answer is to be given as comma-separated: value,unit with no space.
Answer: 22.5,mV
